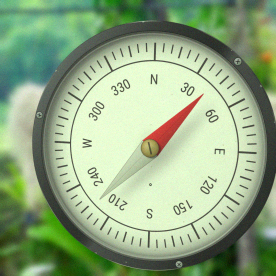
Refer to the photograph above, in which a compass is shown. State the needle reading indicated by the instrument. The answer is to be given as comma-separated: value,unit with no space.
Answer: 42.5,°
